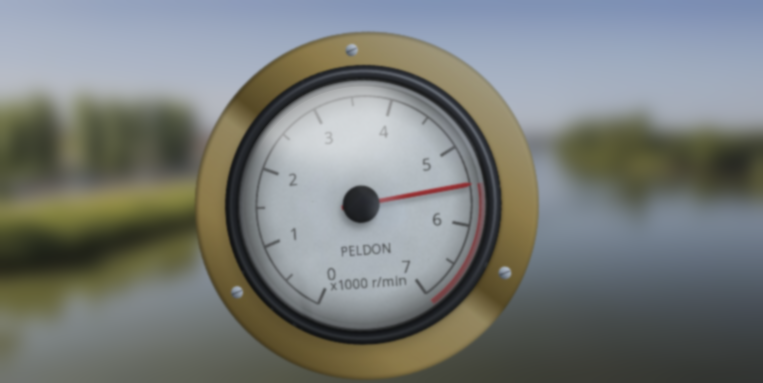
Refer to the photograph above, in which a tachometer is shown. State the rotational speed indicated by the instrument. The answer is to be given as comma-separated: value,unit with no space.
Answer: 5500,rpm
